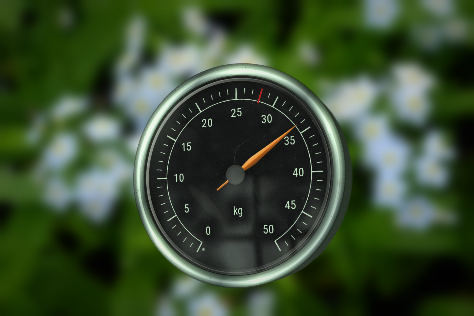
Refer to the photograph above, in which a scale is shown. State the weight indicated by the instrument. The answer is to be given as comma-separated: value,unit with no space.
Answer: 34,kg
